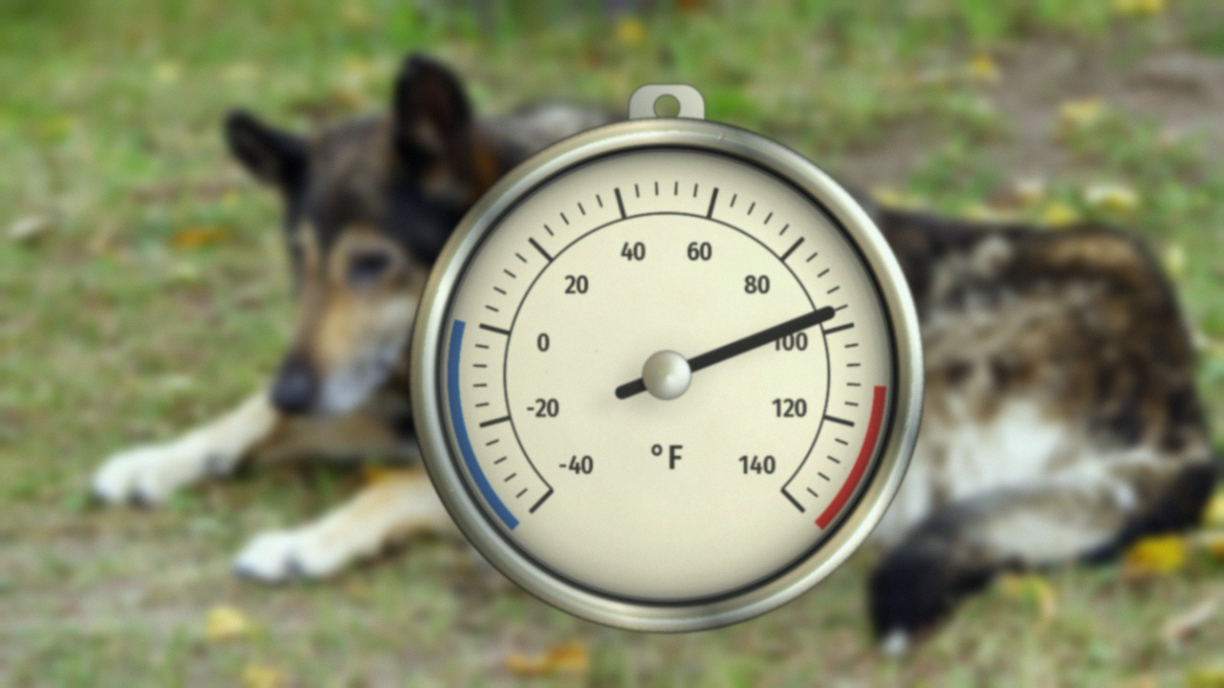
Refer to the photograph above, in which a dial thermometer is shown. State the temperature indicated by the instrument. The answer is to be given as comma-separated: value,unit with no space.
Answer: 96,°F
